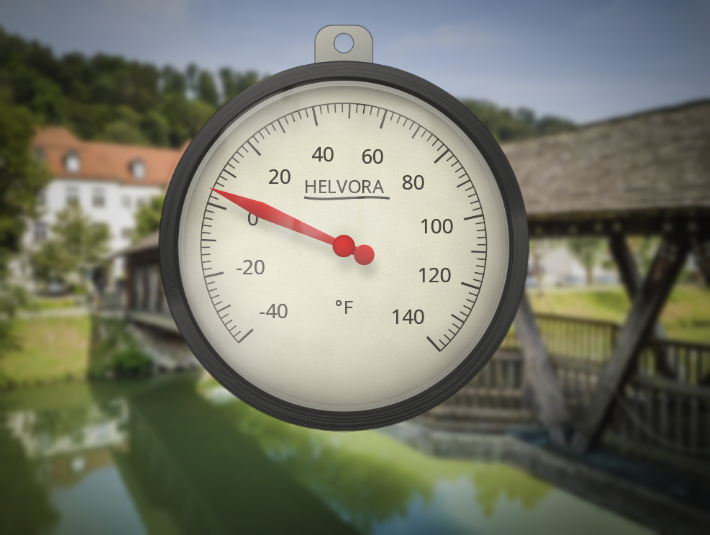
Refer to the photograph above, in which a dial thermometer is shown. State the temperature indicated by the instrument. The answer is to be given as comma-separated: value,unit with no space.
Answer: 4,°F
